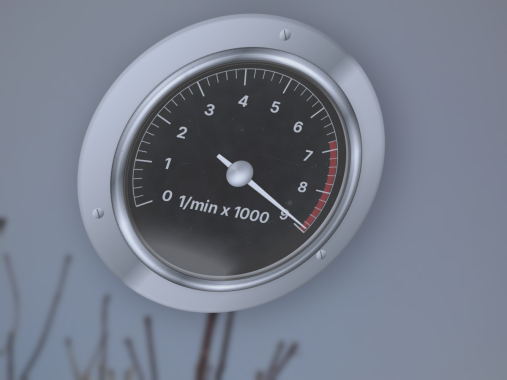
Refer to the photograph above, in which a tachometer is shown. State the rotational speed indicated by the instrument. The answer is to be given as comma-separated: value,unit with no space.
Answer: 8900,rpm
